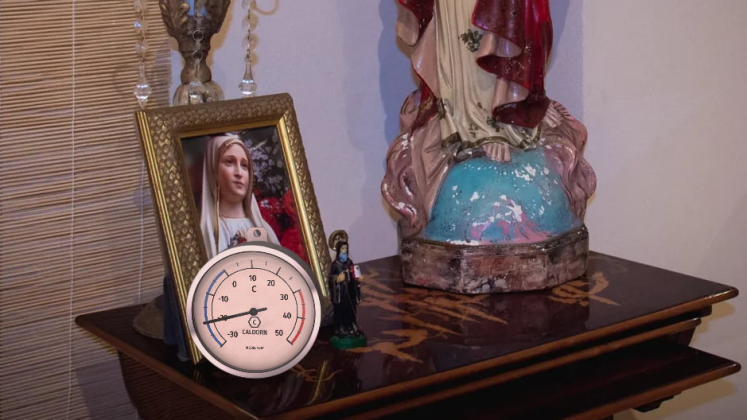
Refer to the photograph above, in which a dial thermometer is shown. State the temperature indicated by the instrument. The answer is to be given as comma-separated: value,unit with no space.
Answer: -20,°C
